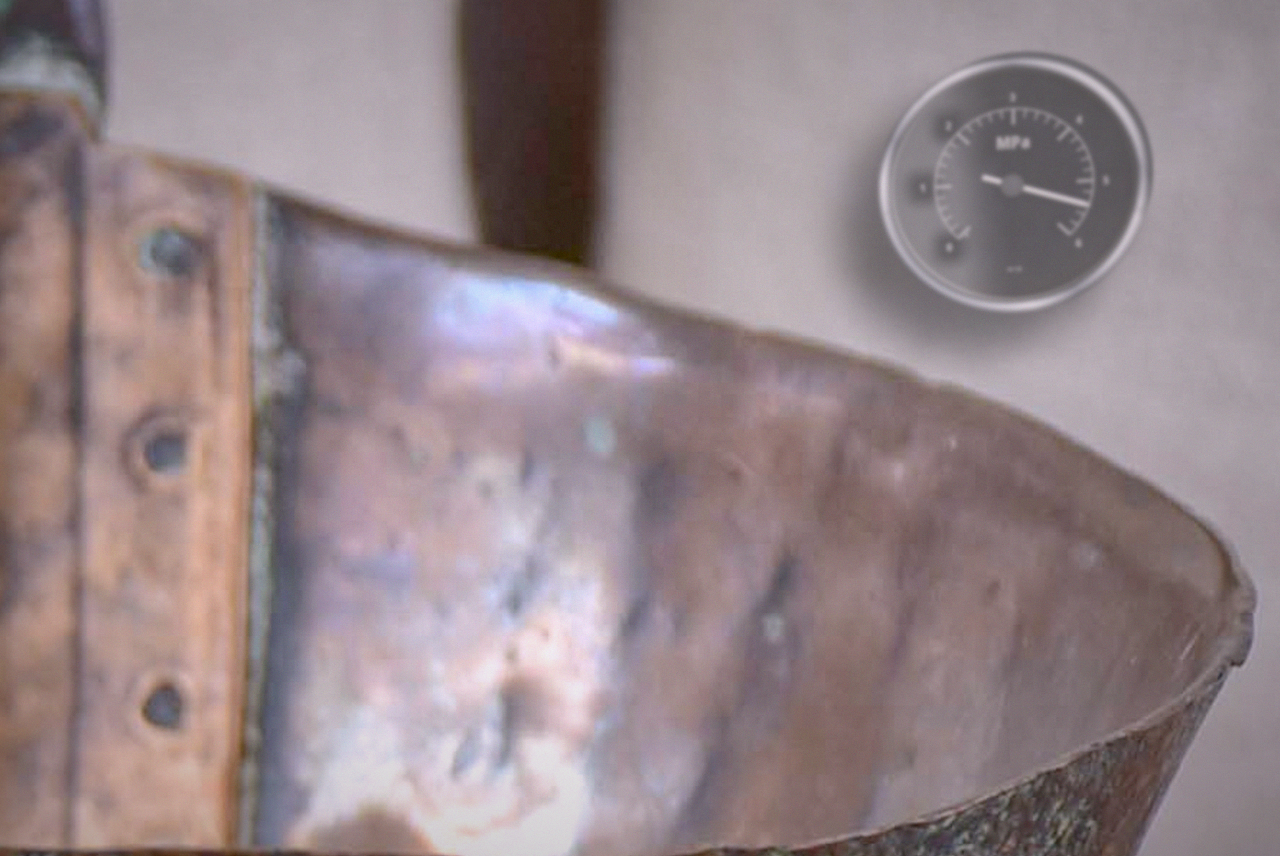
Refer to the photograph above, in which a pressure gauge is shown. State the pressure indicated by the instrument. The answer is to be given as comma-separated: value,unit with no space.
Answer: 5.4,MPa
